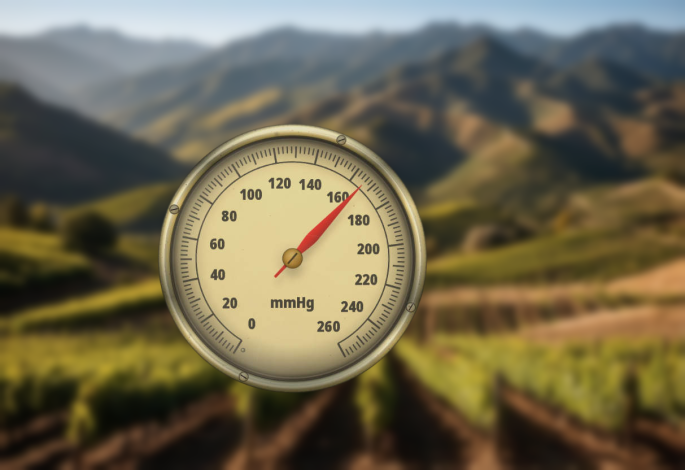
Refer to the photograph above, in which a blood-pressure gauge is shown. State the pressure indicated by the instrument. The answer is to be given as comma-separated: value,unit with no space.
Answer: 166,mmHg
